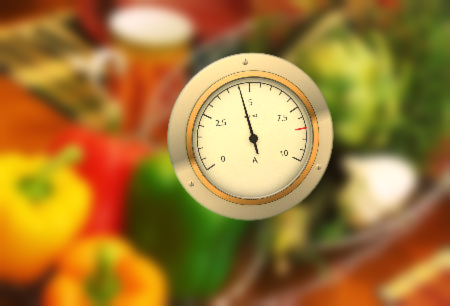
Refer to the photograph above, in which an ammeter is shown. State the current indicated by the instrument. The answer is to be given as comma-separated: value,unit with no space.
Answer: 4.5,A
